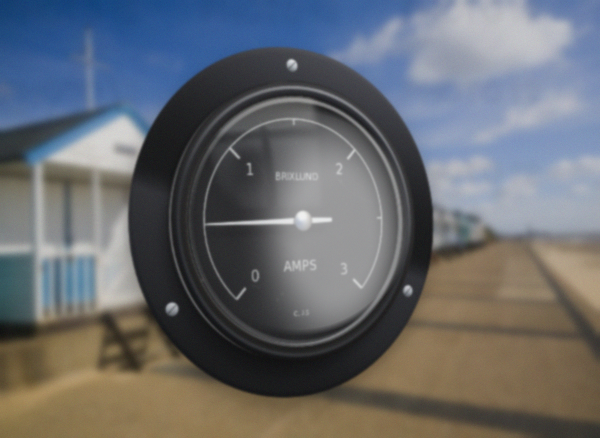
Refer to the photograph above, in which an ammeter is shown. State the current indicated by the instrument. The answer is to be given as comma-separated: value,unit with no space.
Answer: 0.5,A
